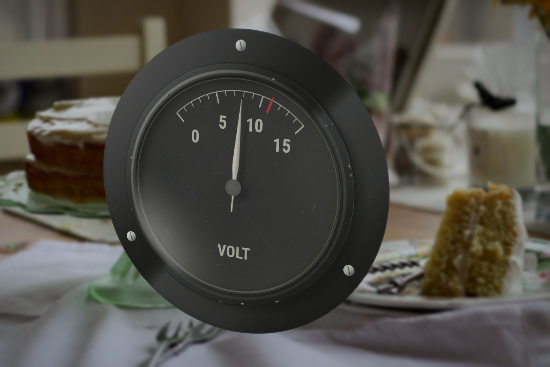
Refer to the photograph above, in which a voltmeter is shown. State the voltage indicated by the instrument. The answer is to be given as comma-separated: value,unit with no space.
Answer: 8,V
